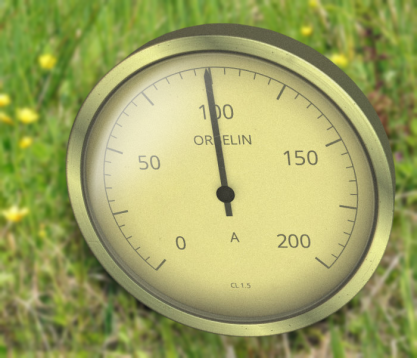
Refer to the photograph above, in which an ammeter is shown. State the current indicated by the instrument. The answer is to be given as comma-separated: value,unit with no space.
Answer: 100,A
